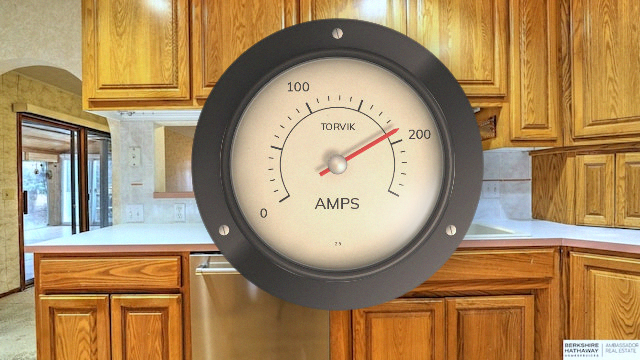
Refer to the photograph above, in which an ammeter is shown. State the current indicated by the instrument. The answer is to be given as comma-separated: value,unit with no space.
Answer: 190,A
